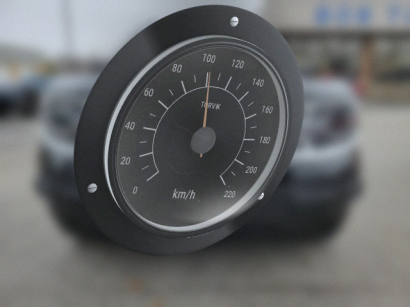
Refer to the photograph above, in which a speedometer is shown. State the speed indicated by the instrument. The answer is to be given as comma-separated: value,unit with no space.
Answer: 100,km/h
